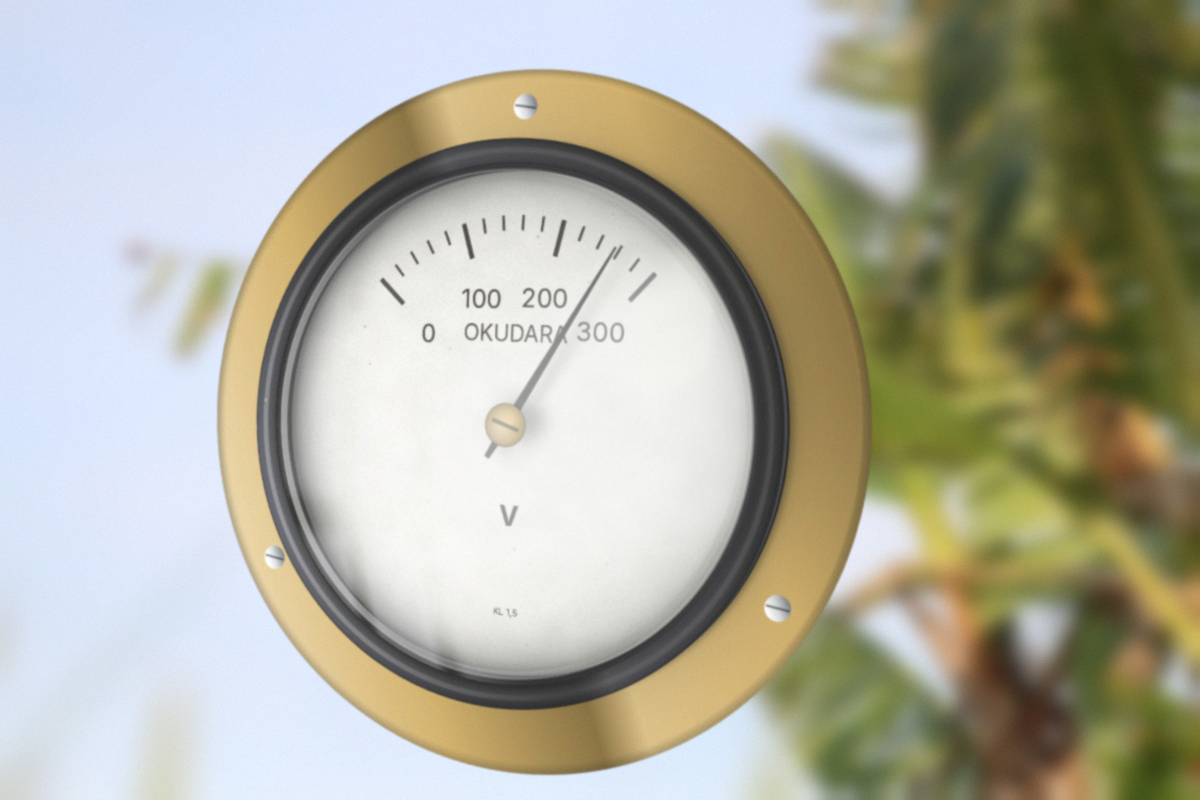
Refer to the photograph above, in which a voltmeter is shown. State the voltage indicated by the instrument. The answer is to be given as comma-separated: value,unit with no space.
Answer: 260,V
